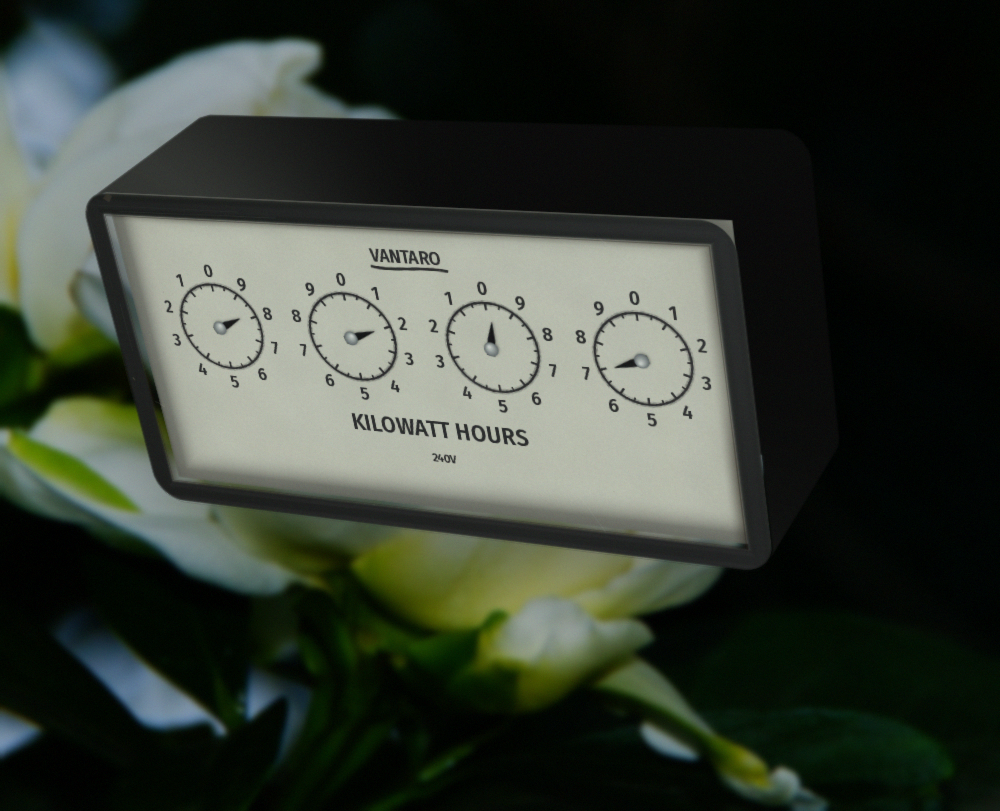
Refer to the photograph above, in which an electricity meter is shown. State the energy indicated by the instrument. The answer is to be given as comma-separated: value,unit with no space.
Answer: 8197,kWh
